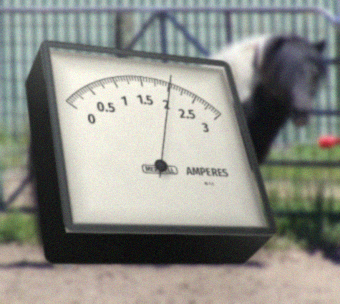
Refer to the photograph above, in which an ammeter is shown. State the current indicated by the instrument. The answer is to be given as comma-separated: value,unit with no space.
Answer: 2,A
